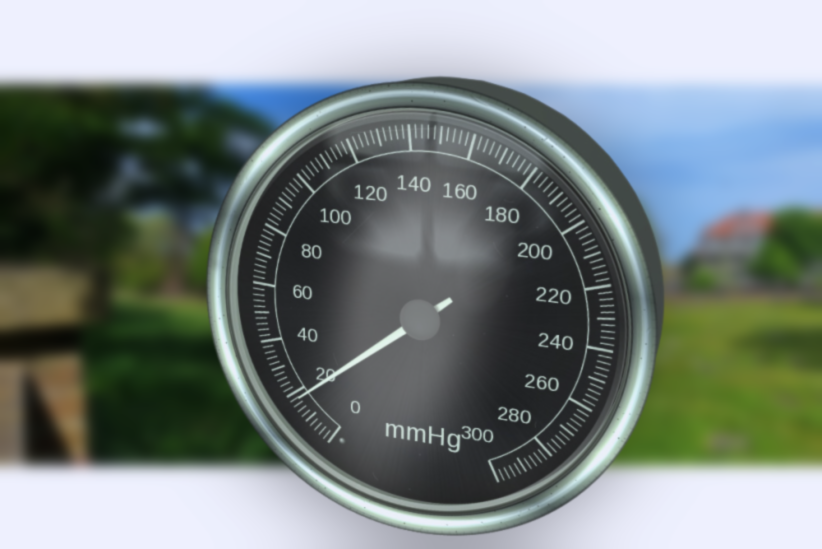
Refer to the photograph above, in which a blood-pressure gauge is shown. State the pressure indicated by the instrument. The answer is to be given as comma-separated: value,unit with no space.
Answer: 18,mmHg
